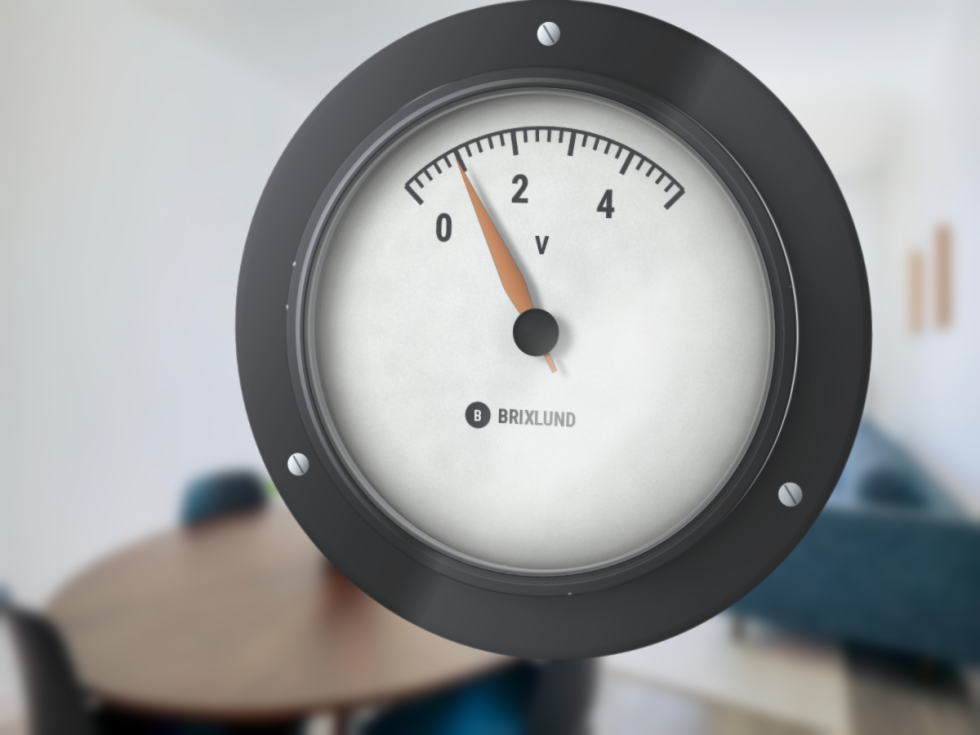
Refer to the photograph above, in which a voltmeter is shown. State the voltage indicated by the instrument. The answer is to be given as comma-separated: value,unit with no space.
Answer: 1,V
